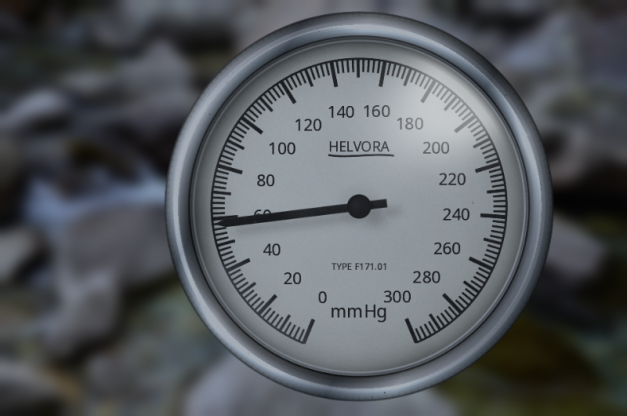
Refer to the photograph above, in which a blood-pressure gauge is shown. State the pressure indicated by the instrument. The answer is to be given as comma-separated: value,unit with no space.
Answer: 58,mmHg
